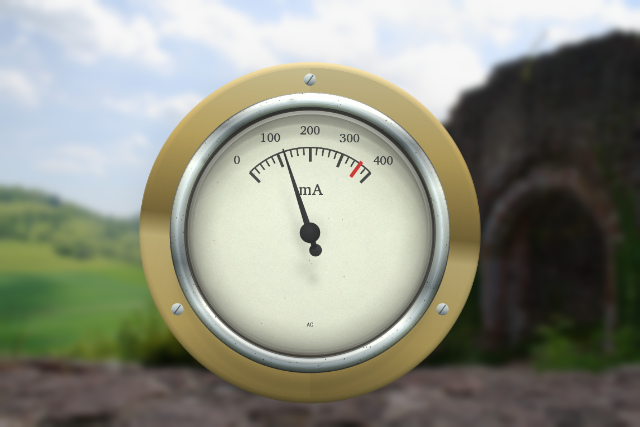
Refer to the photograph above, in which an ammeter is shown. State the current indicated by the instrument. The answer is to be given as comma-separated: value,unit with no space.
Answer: 120,mA
